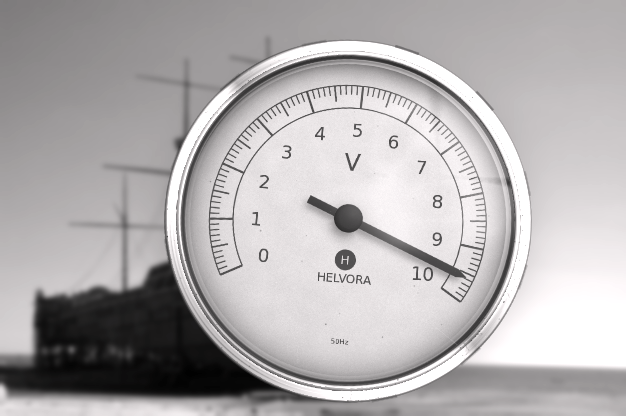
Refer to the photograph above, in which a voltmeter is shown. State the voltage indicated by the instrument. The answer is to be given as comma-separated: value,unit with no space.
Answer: 9.6,V
